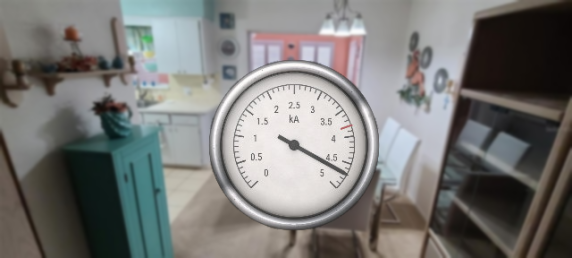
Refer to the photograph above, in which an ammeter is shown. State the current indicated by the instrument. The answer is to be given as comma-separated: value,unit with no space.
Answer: 4.7,kA
